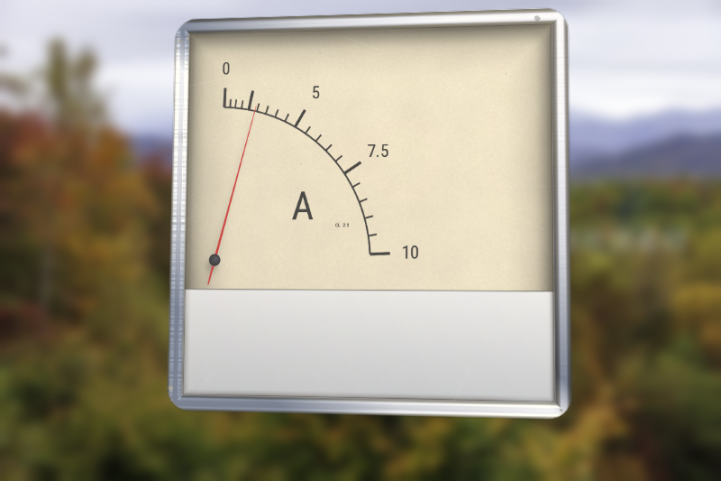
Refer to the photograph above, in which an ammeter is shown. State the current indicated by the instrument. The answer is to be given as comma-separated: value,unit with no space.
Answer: 3,A
